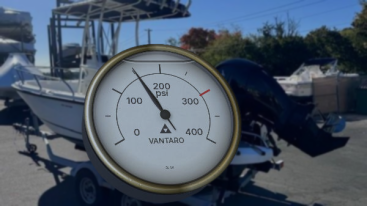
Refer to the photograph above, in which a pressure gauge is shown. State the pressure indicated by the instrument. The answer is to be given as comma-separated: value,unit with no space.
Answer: 150,psi
